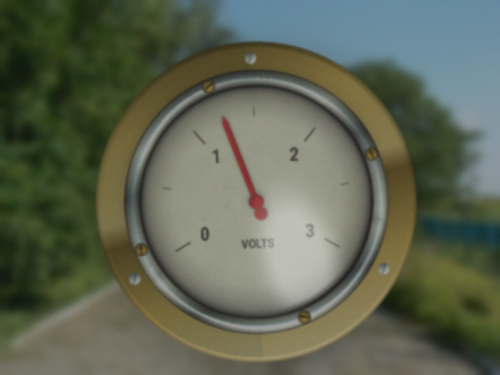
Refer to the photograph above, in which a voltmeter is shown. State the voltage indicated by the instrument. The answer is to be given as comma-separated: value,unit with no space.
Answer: 1.25,V
